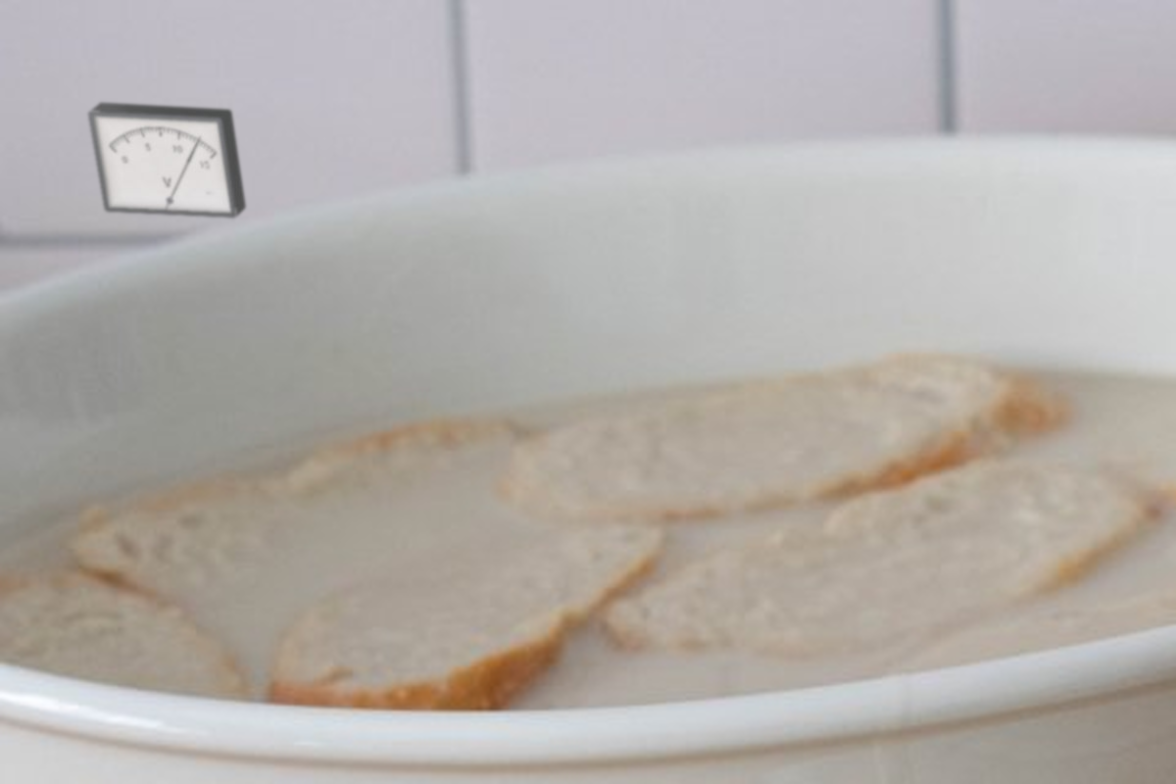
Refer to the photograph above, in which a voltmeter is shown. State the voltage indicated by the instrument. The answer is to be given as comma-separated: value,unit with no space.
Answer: 12.5,V
